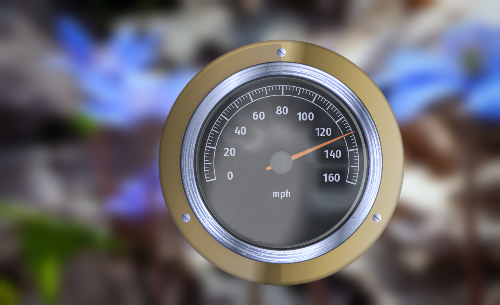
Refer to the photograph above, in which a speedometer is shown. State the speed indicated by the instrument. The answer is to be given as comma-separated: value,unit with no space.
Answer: 130,mph
